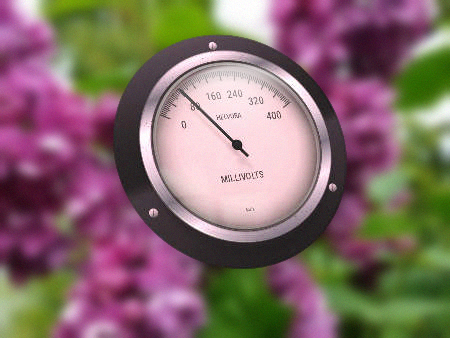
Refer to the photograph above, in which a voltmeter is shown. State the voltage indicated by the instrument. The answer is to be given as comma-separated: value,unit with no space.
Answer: 80,mV
